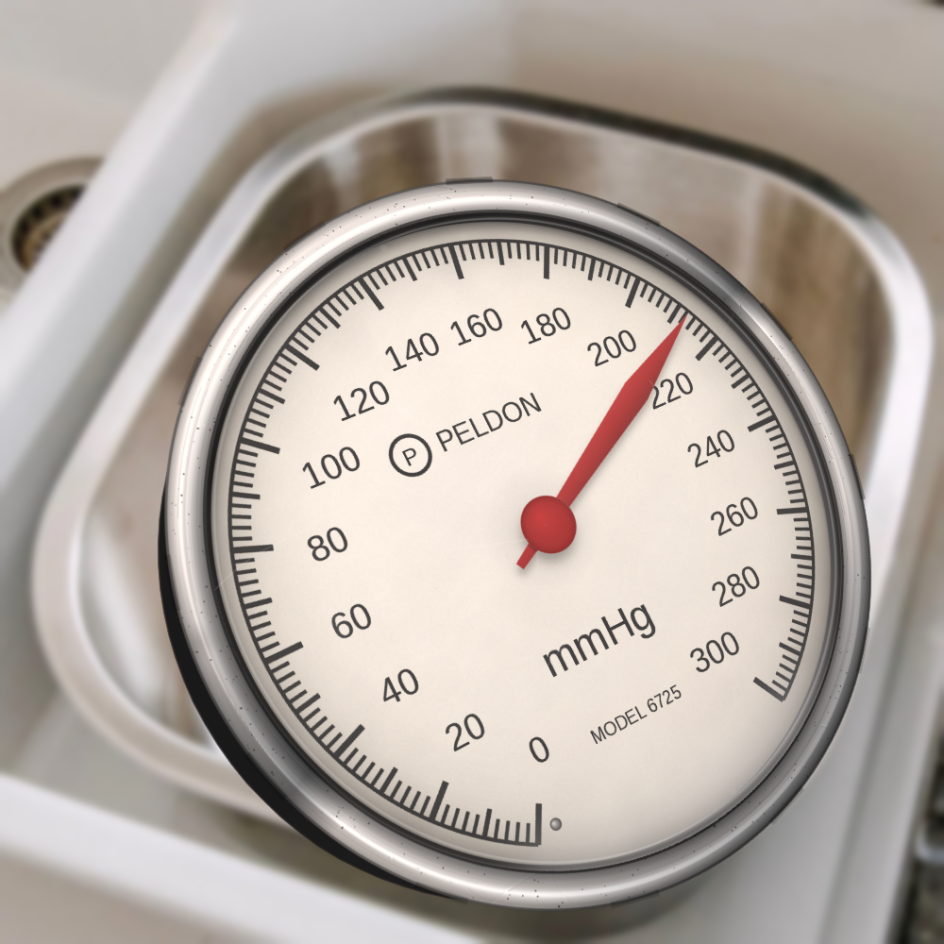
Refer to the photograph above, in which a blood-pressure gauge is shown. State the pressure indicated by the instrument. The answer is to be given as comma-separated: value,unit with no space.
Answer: 212,mmHg
